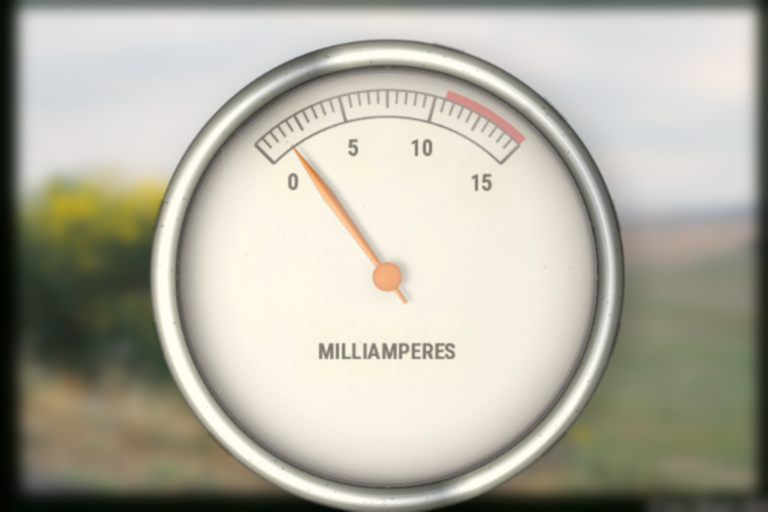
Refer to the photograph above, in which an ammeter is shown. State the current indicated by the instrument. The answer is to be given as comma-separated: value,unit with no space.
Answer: 1.5,mA
